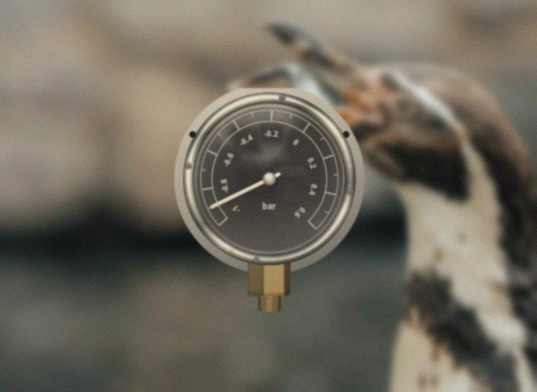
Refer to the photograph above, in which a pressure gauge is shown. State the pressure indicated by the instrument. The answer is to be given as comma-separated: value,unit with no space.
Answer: -0.9,bar
